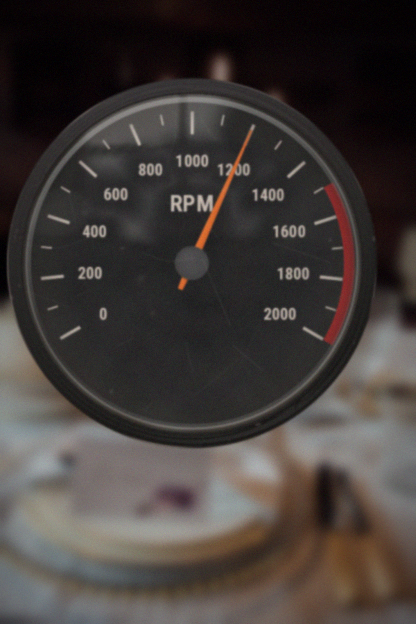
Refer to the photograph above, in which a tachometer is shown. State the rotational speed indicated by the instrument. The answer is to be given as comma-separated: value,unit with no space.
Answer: 1200,rpm
